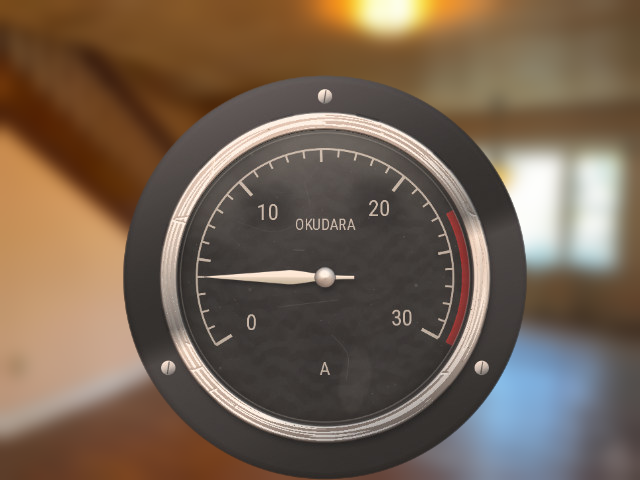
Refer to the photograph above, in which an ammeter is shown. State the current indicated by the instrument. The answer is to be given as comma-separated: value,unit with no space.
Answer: 4,A
